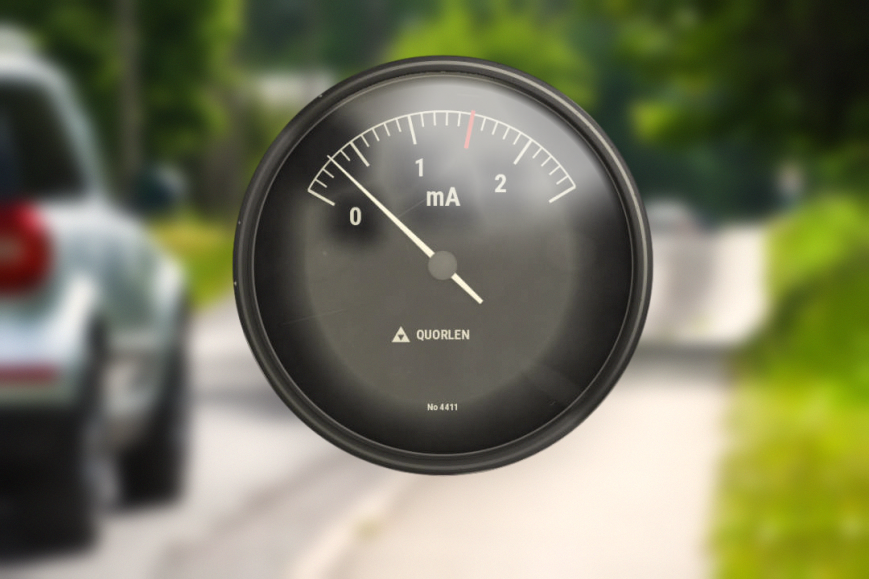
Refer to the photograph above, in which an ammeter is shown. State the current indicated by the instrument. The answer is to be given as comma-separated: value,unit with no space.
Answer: 0.3,mA
